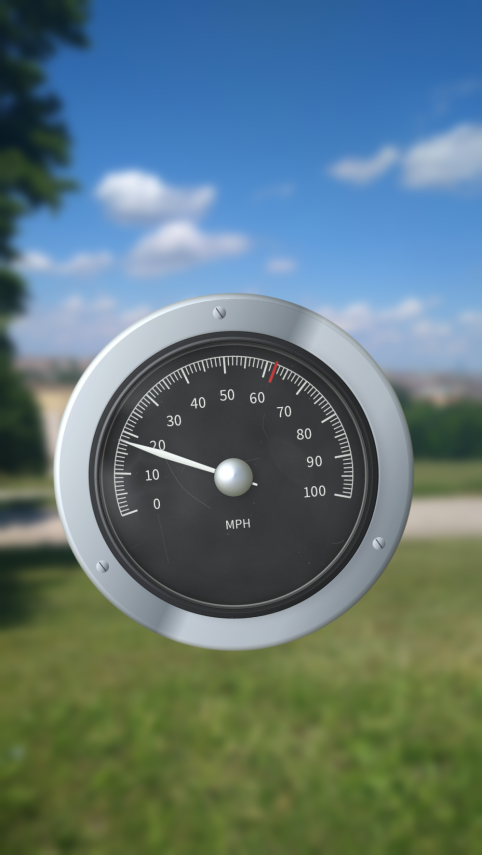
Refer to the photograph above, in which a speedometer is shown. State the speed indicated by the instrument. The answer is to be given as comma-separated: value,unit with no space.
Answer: 18,mph
